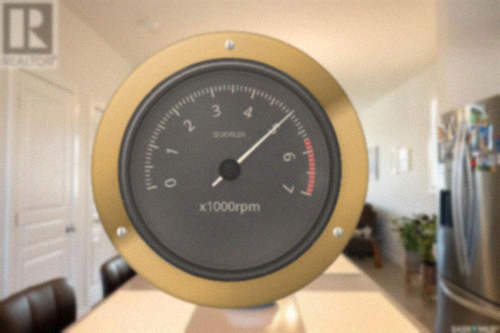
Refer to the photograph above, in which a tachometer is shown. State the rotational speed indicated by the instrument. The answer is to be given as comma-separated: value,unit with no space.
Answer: 5000,rpm
